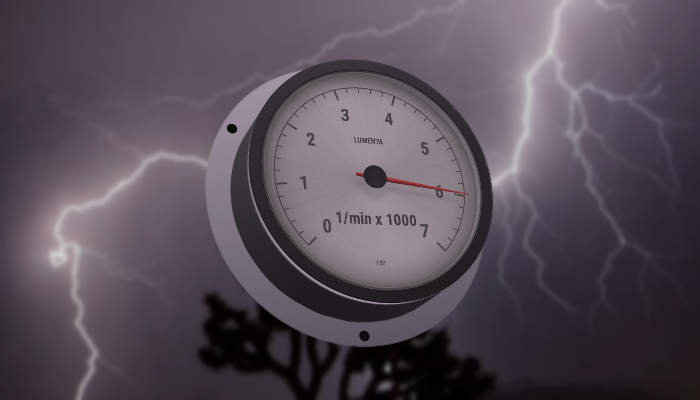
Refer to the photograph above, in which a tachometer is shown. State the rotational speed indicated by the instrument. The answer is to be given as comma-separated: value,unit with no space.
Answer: 6000,rpm
